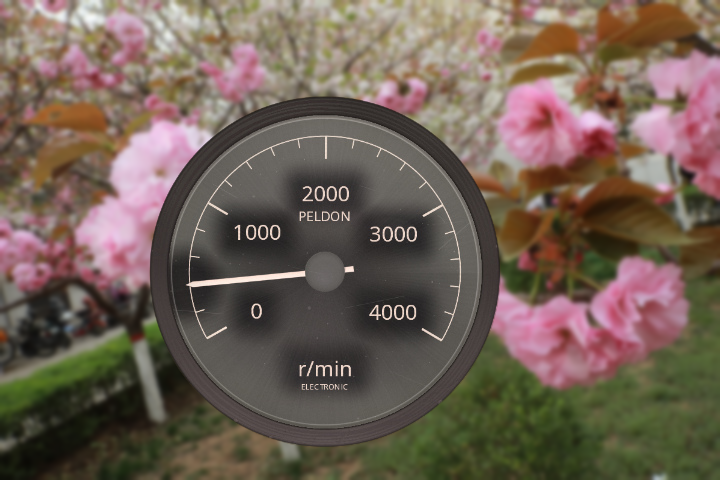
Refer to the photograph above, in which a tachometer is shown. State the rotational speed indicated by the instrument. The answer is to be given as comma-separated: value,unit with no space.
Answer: 400,rpm
